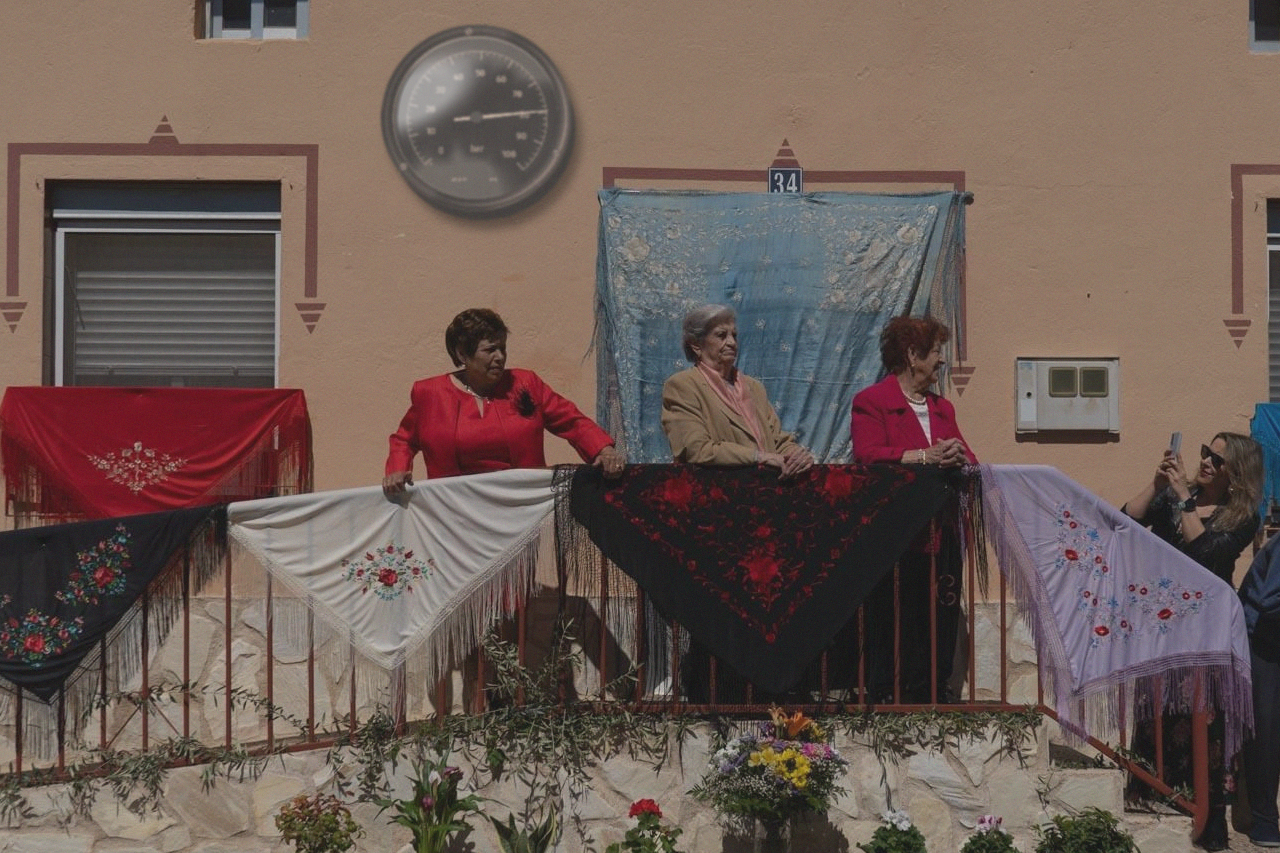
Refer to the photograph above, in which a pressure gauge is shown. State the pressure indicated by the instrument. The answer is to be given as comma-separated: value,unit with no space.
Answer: 80,bar
